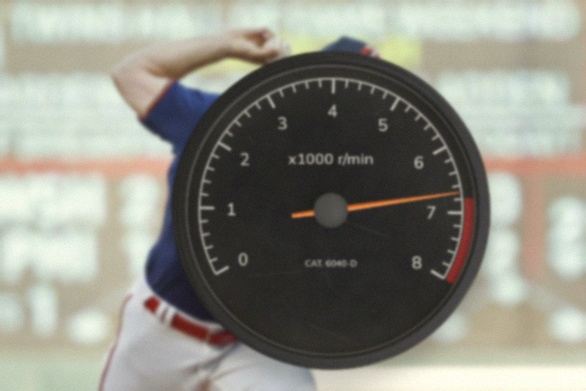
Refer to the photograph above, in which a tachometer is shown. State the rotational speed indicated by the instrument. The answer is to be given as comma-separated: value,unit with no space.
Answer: 6700,rpm
